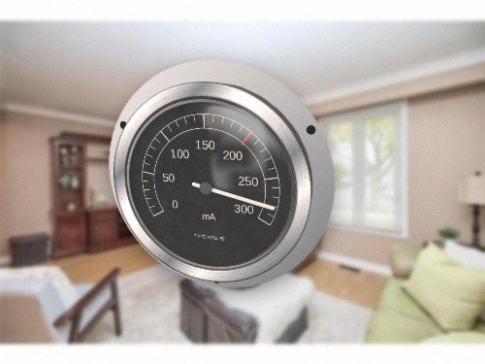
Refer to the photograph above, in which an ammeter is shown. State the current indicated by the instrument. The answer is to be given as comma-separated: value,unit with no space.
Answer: 280,mA
